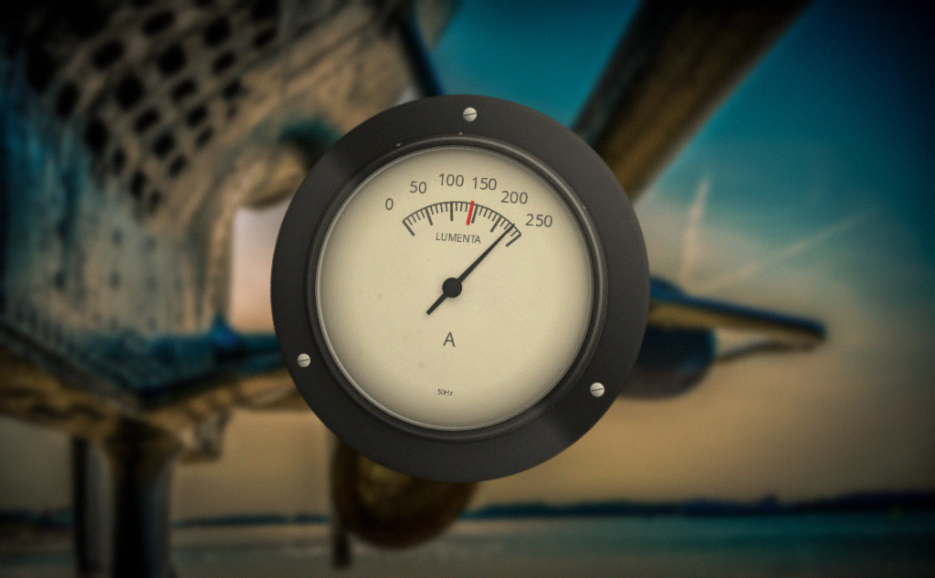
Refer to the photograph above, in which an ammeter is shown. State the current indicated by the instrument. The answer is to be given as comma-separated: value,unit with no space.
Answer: 230,A
